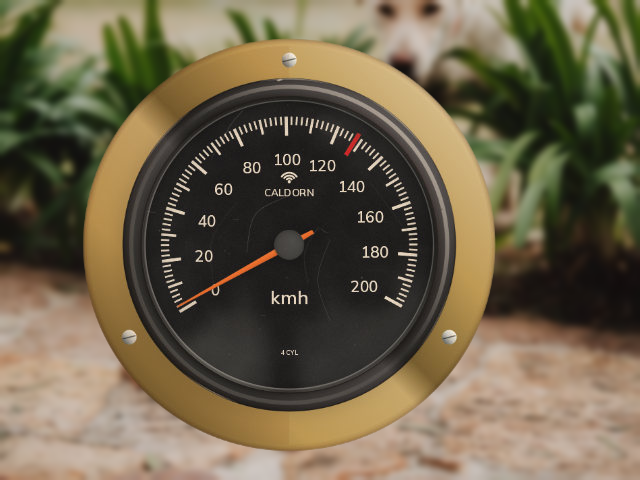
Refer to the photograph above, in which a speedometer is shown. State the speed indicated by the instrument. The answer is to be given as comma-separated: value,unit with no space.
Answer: 2,km/h
